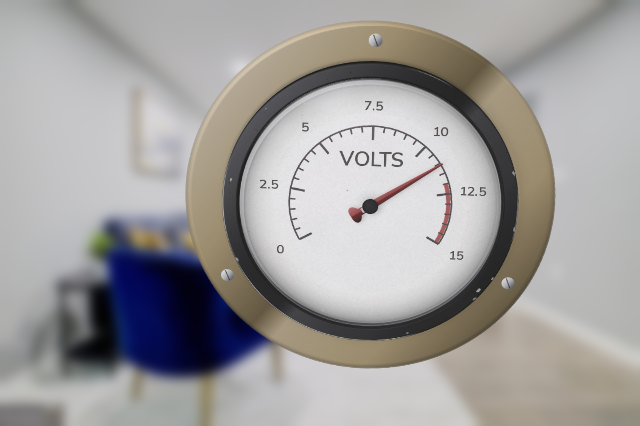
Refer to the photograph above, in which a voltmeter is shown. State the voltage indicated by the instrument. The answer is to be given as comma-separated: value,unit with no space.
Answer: 11,V
